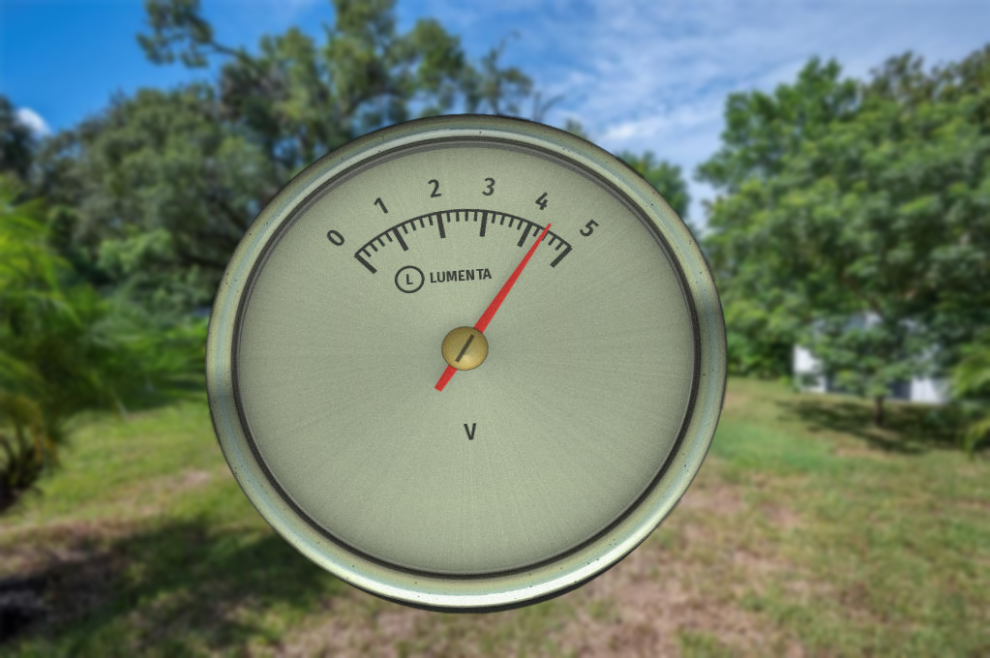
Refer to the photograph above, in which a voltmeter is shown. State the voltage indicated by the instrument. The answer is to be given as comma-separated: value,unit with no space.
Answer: 4.4,V
